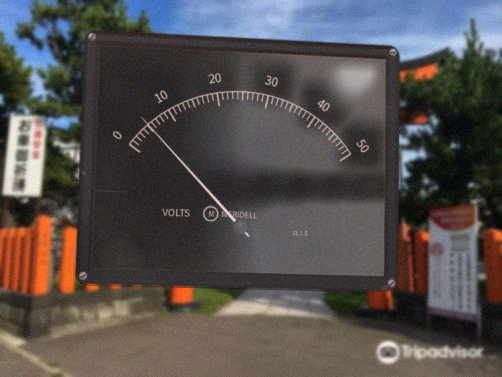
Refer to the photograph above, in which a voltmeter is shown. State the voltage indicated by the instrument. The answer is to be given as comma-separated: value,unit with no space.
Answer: 5,V
